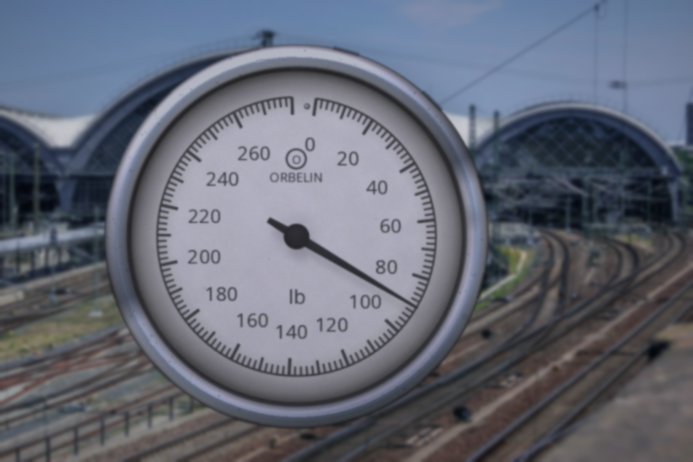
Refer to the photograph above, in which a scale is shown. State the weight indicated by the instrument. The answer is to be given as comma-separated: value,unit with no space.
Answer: 90,lb
